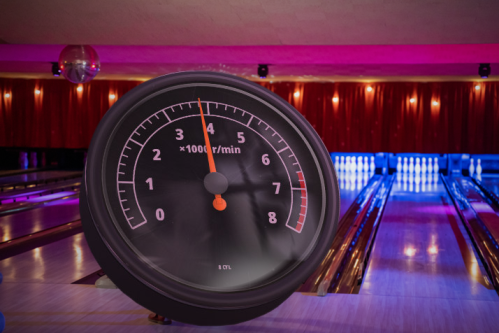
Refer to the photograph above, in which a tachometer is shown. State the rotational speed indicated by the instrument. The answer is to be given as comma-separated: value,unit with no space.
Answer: 3800,rpm
